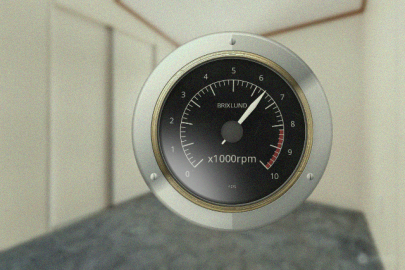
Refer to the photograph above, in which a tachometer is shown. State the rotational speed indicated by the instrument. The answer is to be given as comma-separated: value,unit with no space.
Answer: 6400,rpm
